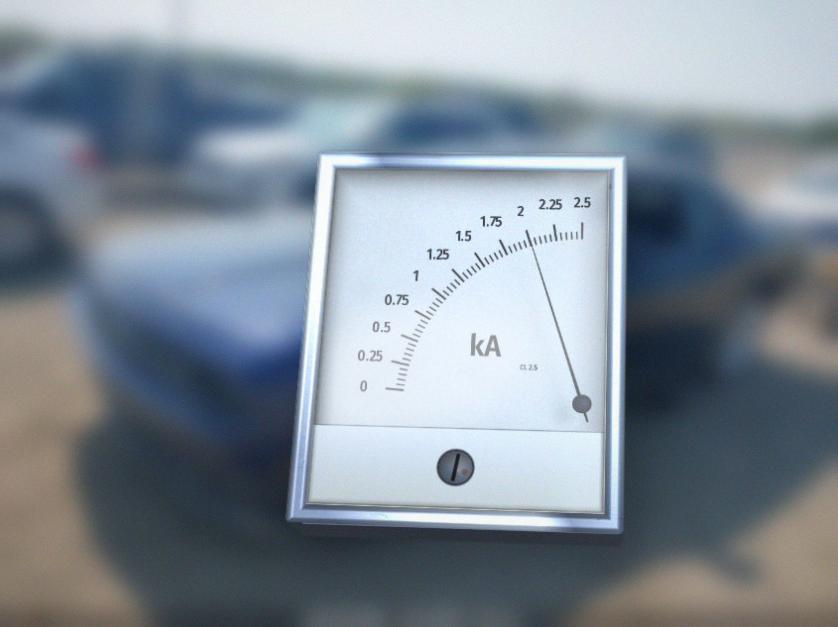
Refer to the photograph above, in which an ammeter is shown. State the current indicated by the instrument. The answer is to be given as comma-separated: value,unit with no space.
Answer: 2,kA
